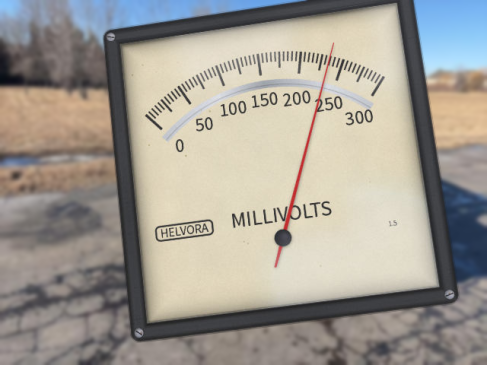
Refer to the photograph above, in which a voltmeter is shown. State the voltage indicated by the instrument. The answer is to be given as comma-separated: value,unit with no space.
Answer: 235,mV
